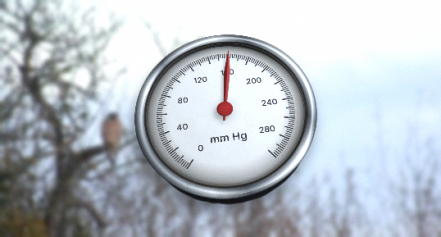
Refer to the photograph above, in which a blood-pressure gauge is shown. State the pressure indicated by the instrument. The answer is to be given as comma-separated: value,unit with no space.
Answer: 160,mmHg
